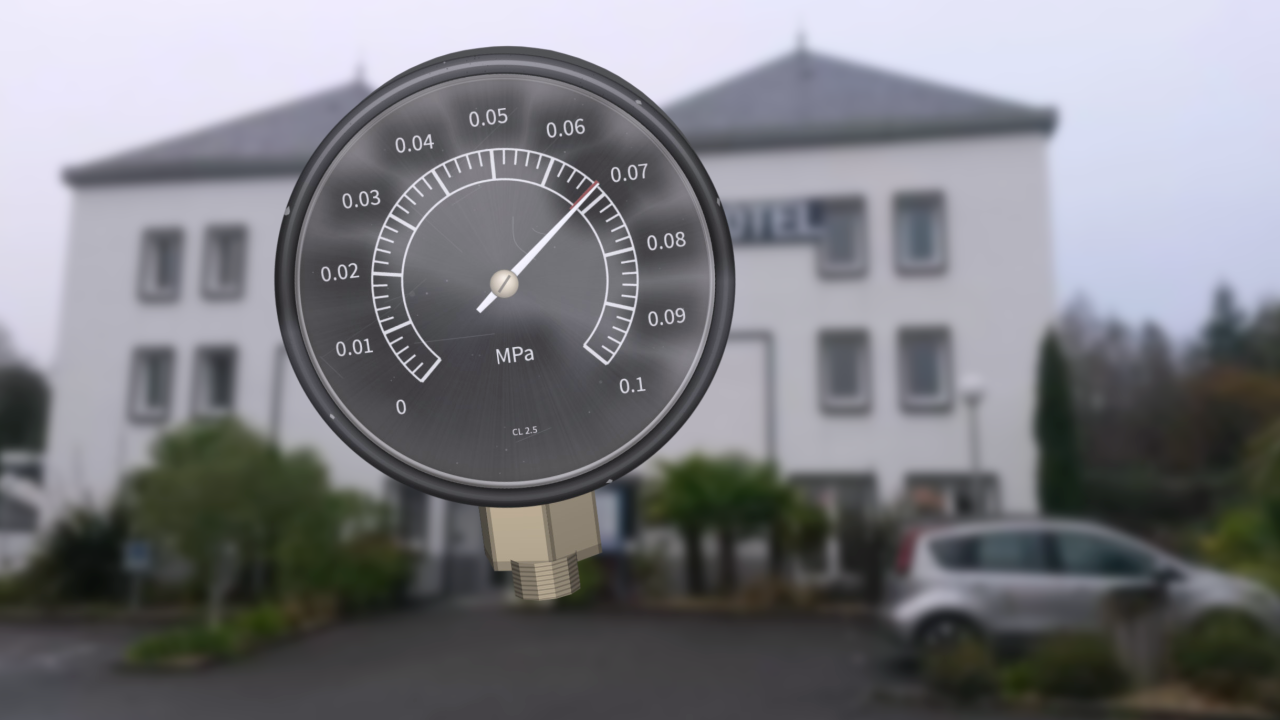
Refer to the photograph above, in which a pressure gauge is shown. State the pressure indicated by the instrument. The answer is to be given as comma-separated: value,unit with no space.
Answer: 0.068,MPa
